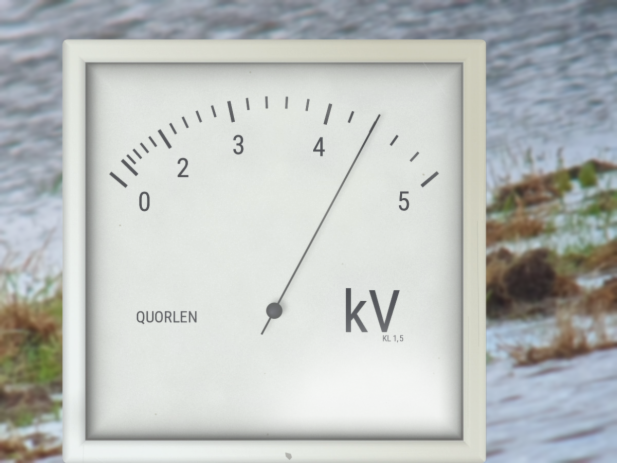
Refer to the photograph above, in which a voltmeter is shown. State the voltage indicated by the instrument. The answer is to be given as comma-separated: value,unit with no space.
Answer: 4.4,kV
